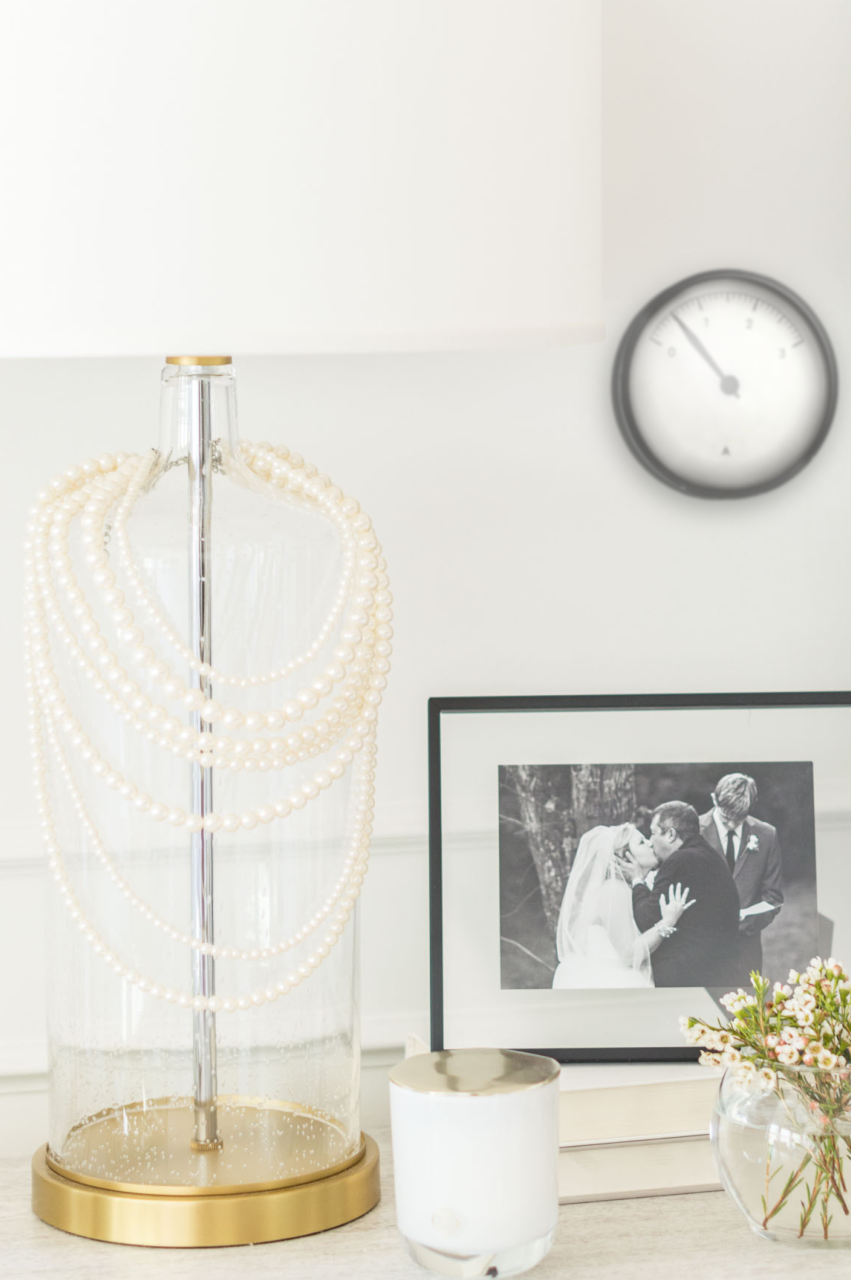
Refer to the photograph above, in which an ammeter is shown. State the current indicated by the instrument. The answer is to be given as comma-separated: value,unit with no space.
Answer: 0.5,A
